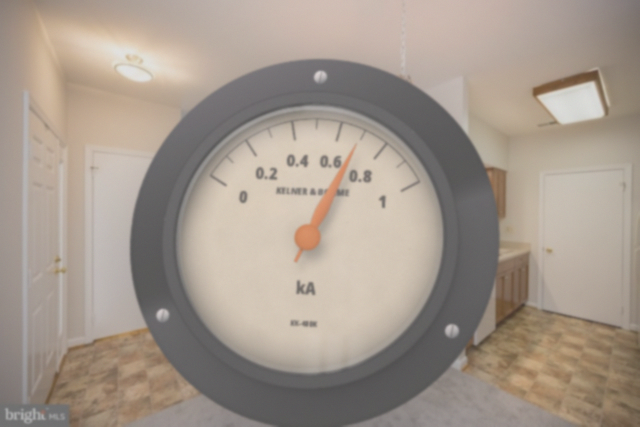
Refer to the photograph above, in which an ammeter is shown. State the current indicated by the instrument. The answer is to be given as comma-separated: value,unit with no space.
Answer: 0.7,kA
